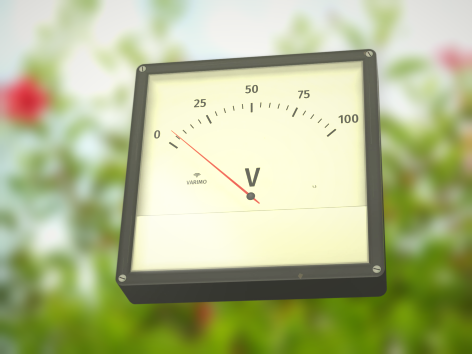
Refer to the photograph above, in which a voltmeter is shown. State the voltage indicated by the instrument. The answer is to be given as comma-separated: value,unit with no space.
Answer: 5,V
